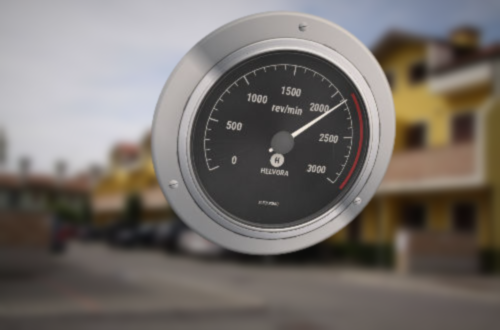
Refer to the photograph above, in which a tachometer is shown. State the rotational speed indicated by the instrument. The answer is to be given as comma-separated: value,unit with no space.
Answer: 2100,rpm
